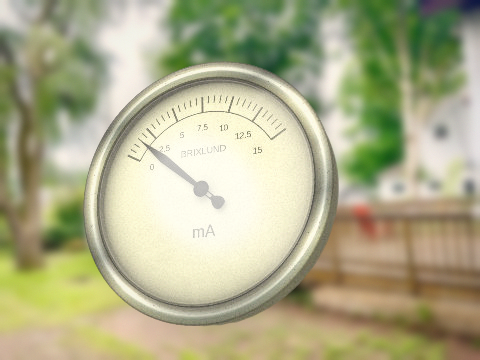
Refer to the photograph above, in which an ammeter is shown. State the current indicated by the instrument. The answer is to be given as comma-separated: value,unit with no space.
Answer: 1.5,mA
